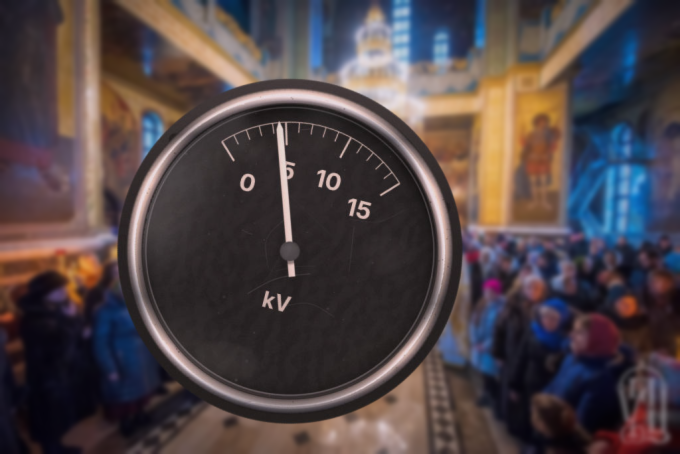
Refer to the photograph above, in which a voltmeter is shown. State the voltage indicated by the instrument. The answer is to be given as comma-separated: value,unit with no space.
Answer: 4.5,kV
